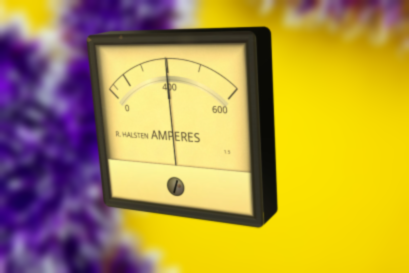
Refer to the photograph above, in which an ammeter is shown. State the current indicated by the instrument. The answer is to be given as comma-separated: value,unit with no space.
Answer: 400,A
